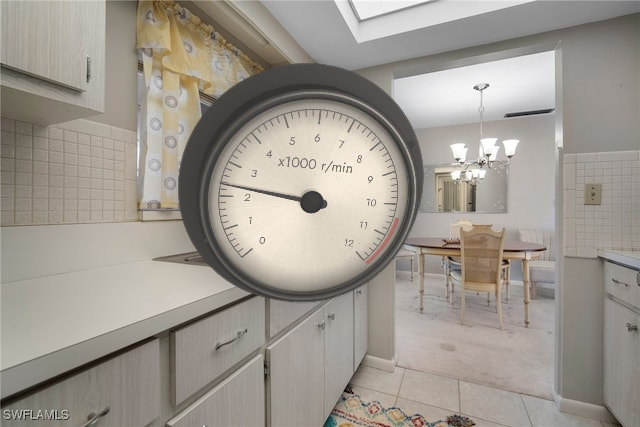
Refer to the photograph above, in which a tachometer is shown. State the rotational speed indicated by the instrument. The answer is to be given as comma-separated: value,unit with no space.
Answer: 2400,rpm
